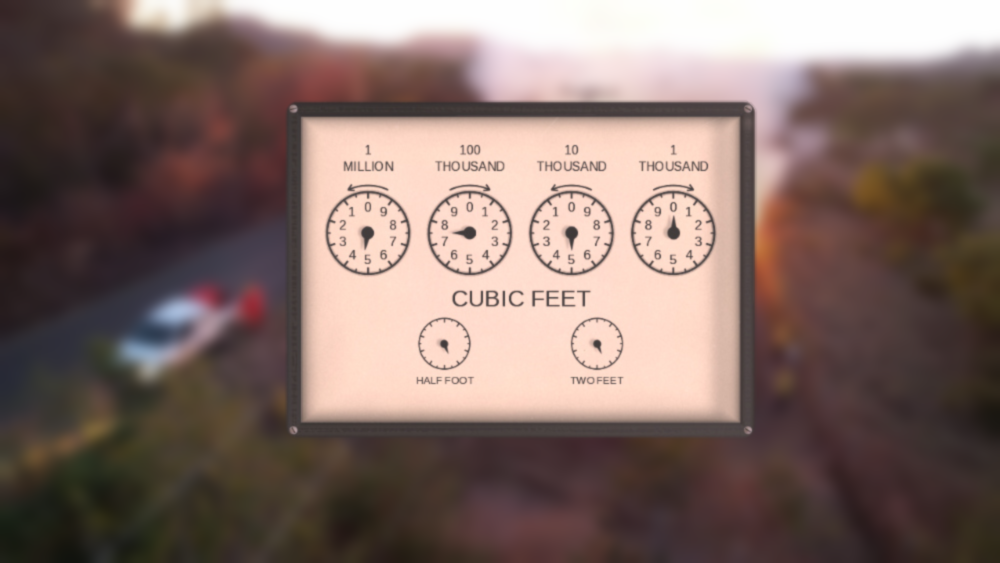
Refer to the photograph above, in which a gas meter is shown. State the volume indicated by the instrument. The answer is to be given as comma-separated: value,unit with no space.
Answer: 475000,ft³
